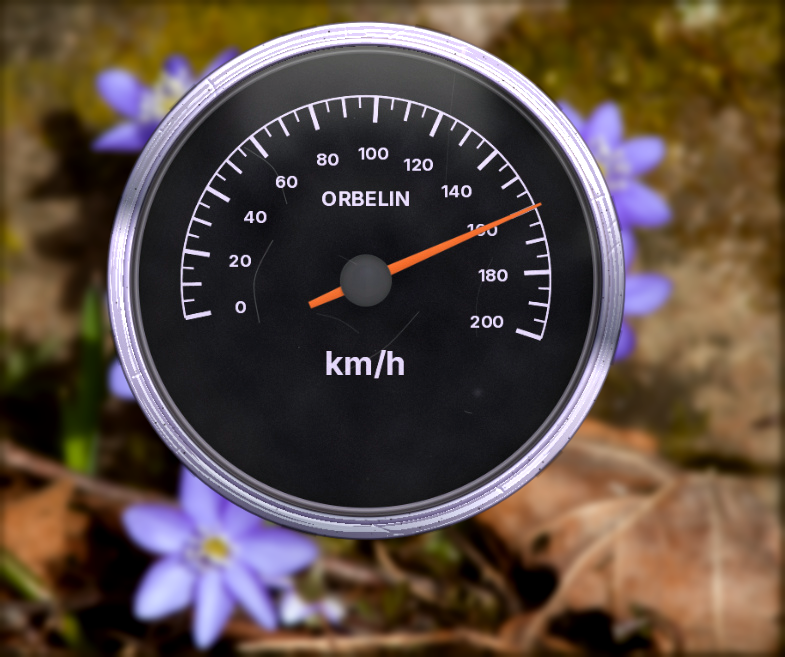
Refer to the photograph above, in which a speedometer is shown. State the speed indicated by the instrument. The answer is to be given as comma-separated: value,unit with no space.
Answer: 160,km/h
